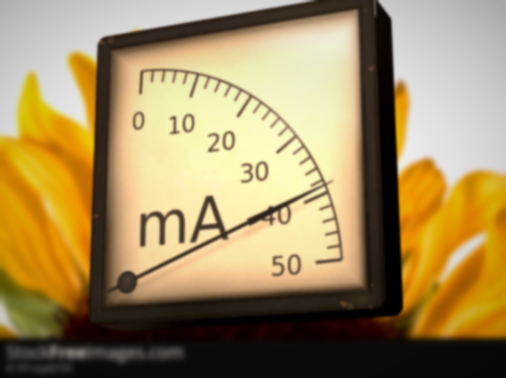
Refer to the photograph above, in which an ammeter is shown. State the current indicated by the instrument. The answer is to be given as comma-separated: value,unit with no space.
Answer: 39,mA
